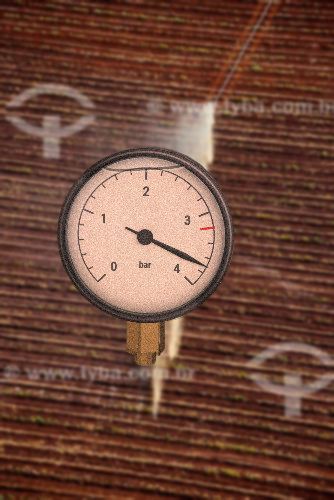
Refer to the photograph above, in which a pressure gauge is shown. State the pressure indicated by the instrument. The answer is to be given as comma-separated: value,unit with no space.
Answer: 3.7,bar
